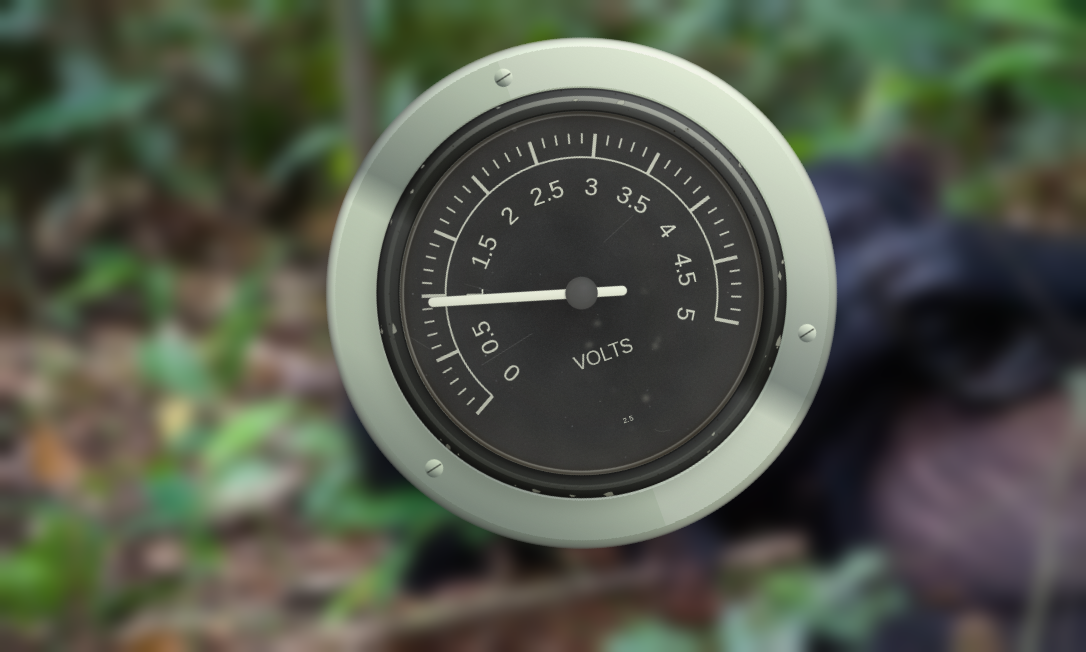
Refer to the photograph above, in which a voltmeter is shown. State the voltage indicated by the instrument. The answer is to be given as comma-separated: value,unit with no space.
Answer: 0.95,V
